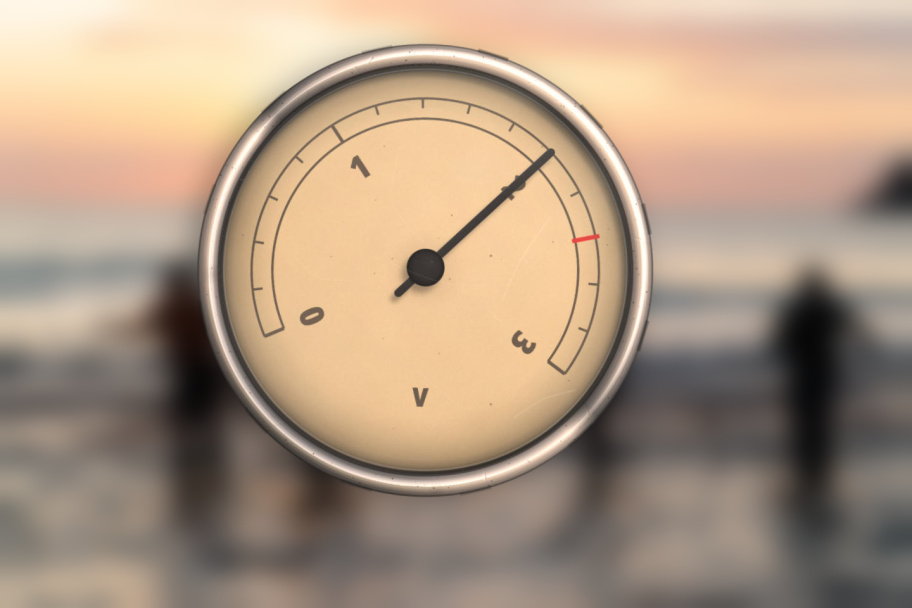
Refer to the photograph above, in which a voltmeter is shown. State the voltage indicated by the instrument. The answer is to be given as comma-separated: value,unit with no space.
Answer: 2,V
